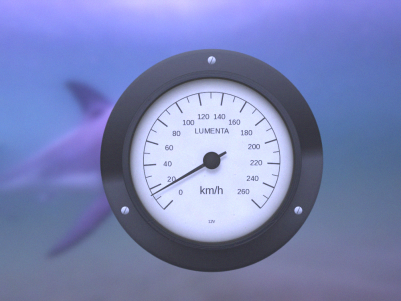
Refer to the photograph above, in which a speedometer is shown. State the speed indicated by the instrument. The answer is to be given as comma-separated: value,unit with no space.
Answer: 15,km/h
